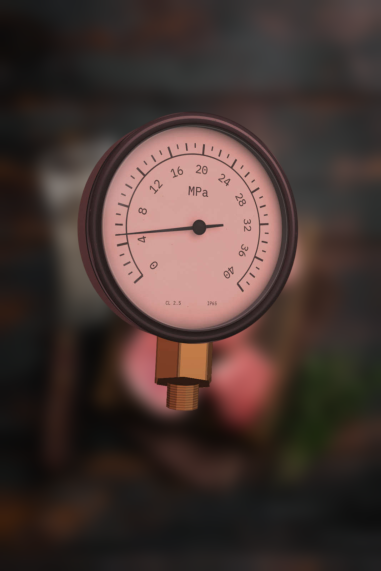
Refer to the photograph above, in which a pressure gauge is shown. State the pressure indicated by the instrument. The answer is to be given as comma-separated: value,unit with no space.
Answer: 5,MPa
